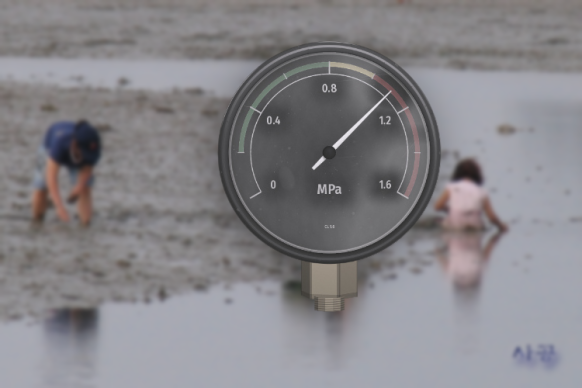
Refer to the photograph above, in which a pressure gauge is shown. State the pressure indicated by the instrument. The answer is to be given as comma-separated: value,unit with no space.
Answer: 1.1,MPa
